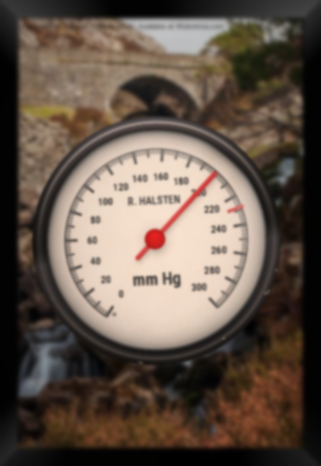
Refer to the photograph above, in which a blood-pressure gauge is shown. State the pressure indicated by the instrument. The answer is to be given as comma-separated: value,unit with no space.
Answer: 200,mmHg
